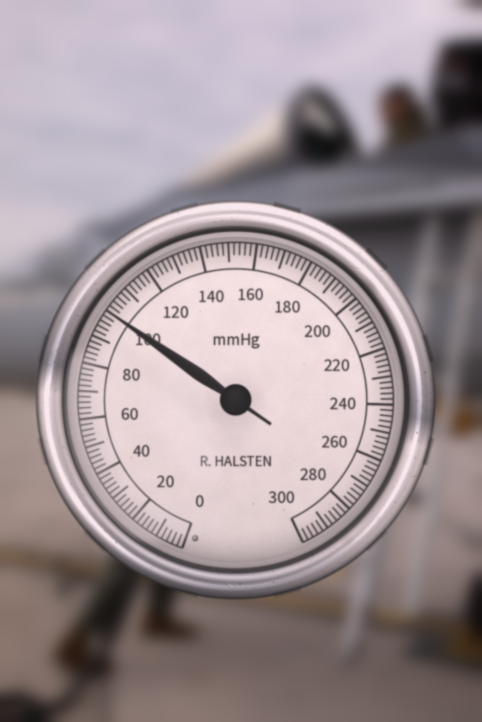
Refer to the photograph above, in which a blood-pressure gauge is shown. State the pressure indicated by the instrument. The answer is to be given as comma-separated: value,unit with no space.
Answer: 100,mmHg
